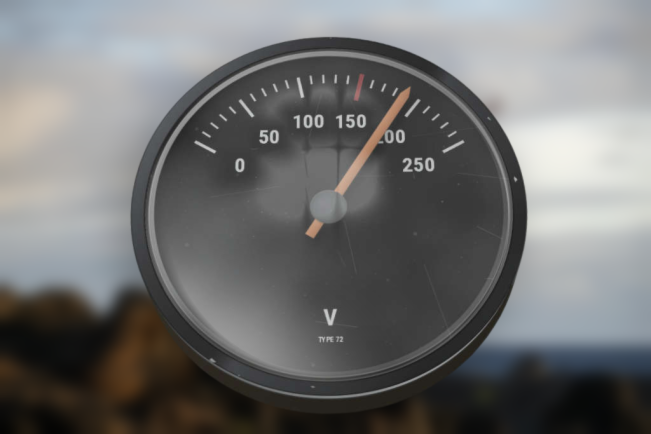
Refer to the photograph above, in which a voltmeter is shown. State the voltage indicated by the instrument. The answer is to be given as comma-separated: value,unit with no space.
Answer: 190,V
